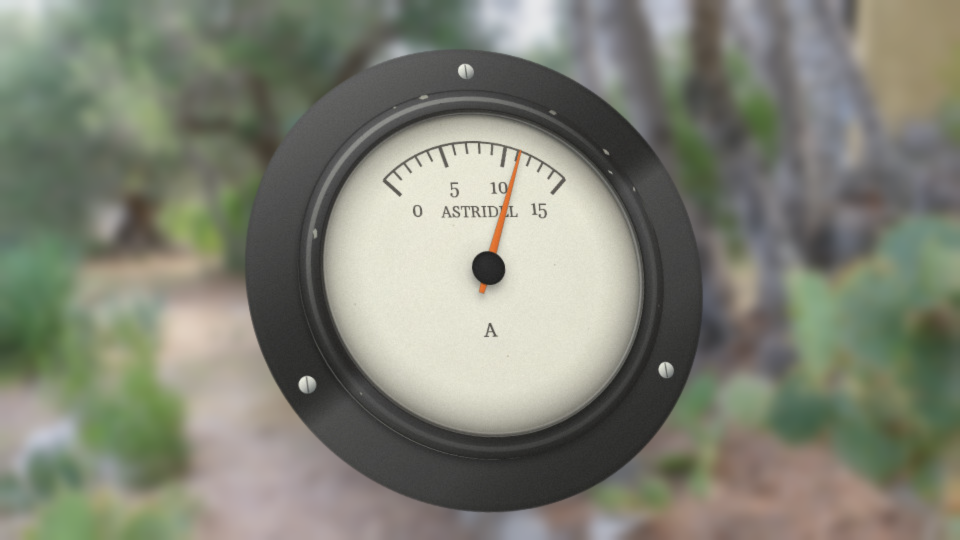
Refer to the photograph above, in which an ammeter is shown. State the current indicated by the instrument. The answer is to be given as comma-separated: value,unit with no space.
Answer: 11,A
